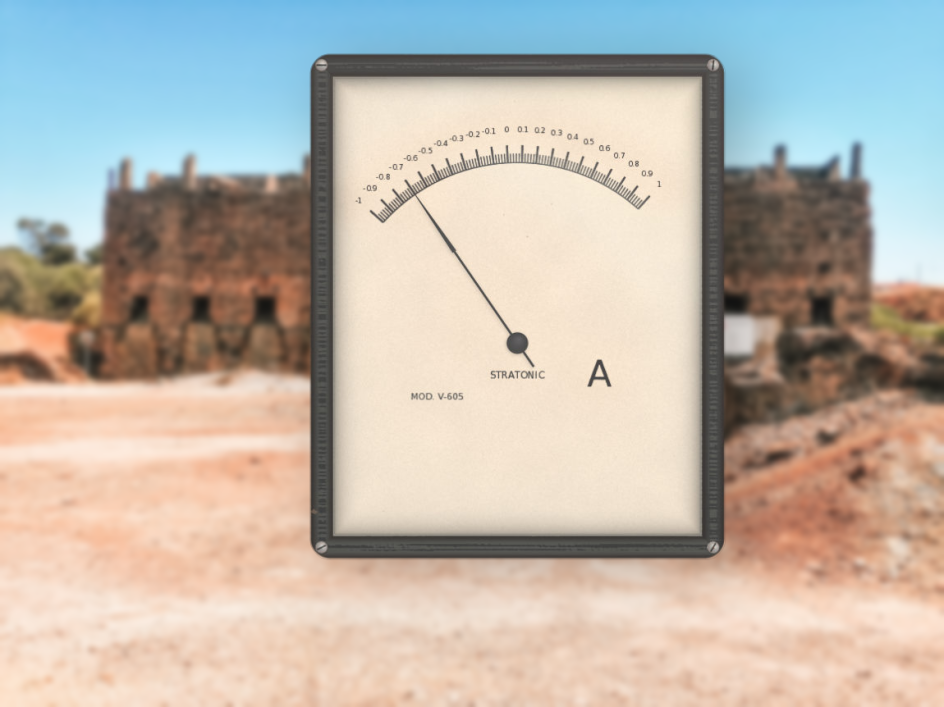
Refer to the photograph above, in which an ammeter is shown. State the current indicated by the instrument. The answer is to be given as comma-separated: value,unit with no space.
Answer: -0.7,A
